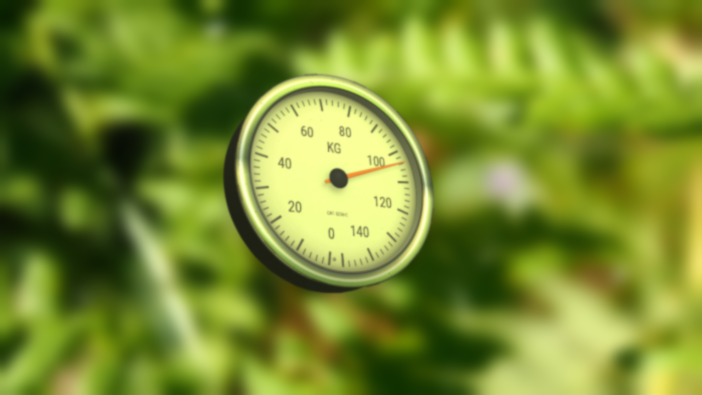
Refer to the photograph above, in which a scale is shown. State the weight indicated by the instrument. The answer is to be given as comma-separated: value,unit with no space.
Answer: 104,kg
